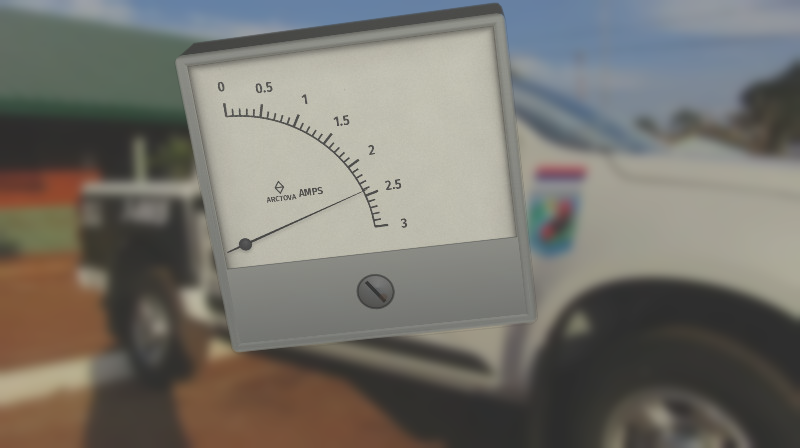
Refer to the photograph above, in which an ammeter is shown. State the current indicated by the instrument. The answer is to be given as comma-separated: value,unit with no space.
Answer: 2.4,A
